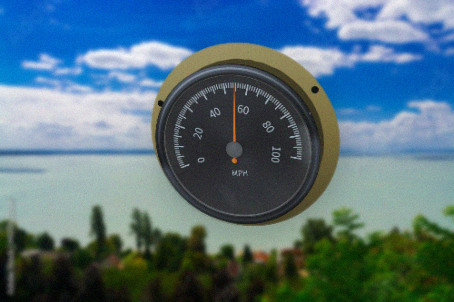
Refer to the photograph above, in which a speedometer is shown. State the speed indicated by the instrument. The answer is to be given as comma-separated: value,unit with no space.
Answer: 55,mph
